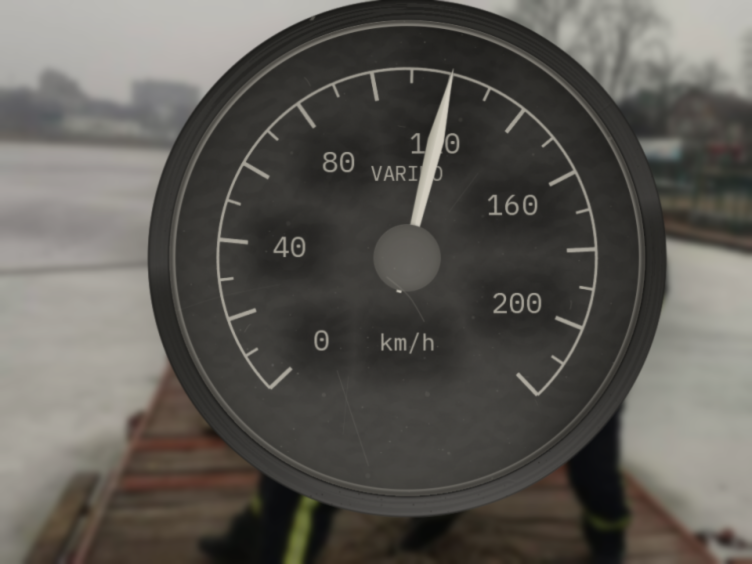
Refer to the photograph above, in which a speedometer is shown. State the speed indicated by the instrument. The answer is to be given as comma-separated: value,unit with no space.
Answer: 120,km/h
